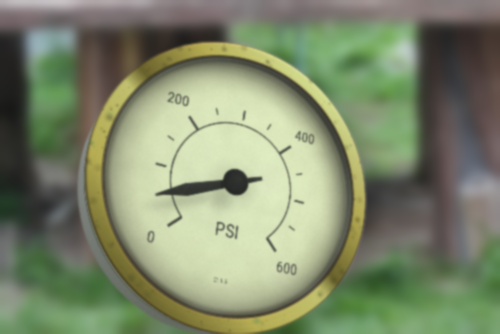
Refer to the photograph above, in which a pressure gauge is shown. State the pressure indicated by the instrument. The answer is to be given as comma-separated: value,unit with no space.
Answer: 50,psi
